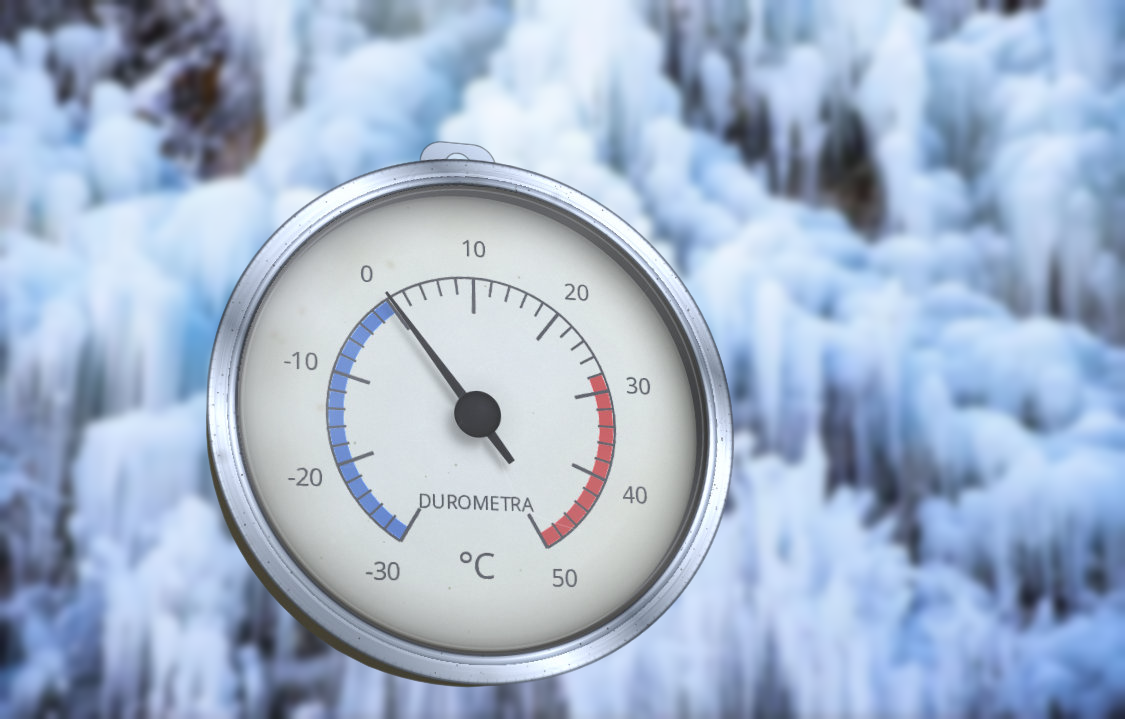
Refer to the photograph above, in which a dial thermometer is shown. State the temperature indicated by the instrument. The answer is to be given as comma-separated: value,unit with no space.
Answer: 0,°C
